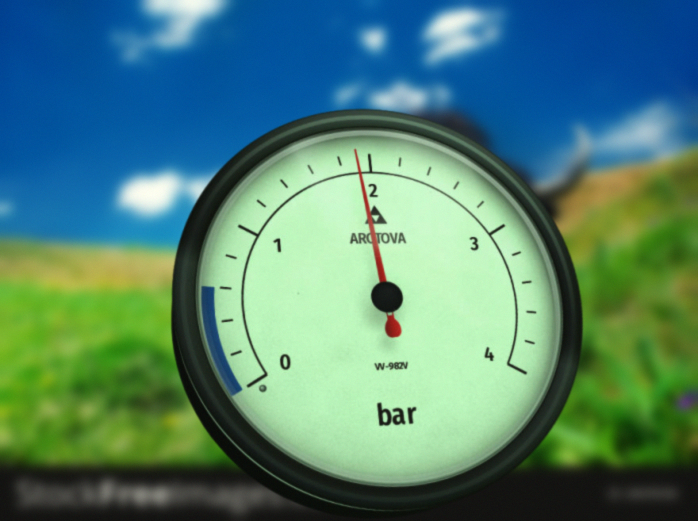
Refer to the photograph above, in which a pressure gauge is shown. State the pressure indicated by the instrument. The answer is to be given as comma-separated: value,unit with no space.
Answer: 1.9,bar
